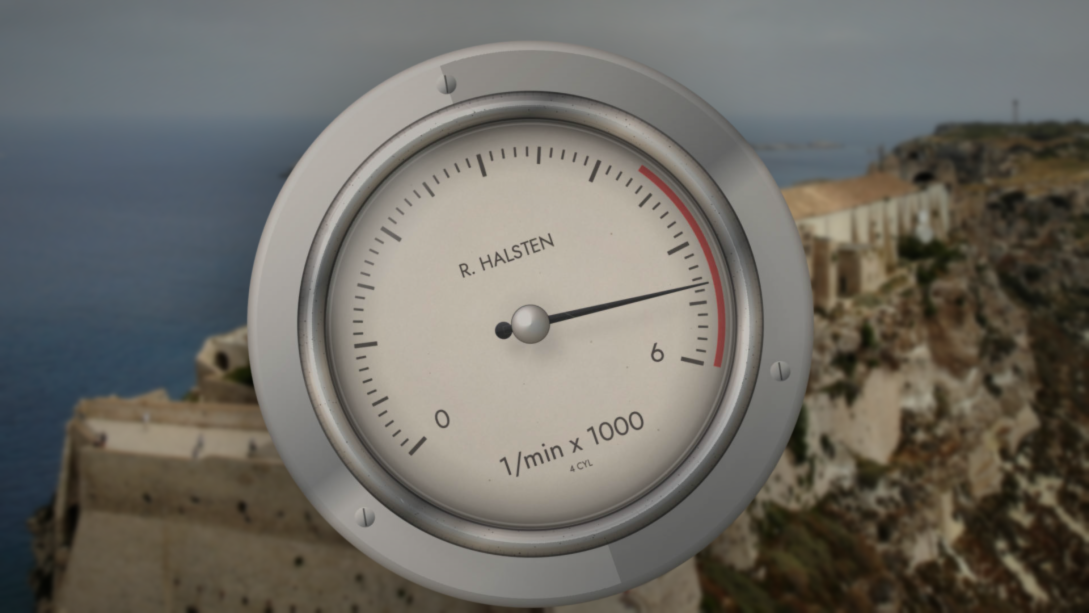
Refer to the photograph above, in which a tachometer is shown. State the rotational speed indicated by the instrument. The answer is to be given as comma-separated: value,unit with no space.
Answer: 5350,rpm
